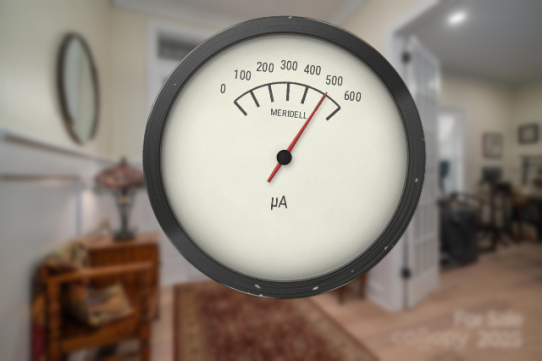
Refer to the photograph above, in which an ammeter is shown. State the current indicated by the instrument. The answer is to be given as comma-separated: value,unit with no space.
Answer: 500,µA
